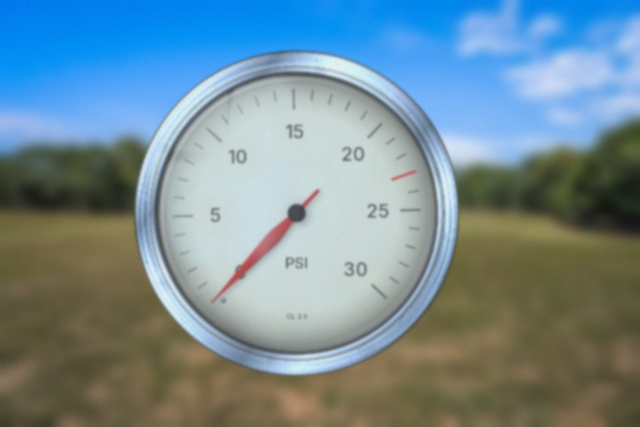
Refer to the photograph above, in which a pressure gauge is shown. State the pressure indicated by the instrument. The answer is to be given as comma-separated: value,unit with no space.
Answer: 0,psi
